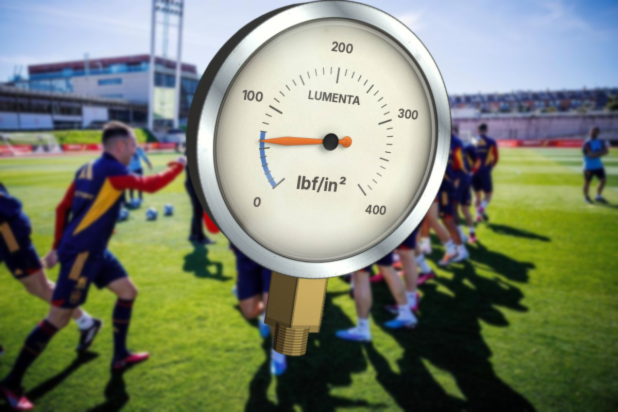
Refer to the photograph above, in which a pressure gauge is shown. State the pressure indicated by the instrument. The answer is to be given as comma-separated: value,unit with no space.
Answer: 60,psi
